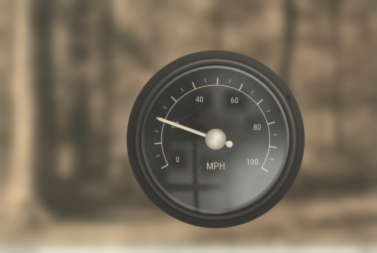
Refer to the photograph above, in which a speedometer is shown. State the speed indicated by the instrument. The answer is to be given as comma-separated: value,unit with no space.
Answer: 20,mph
